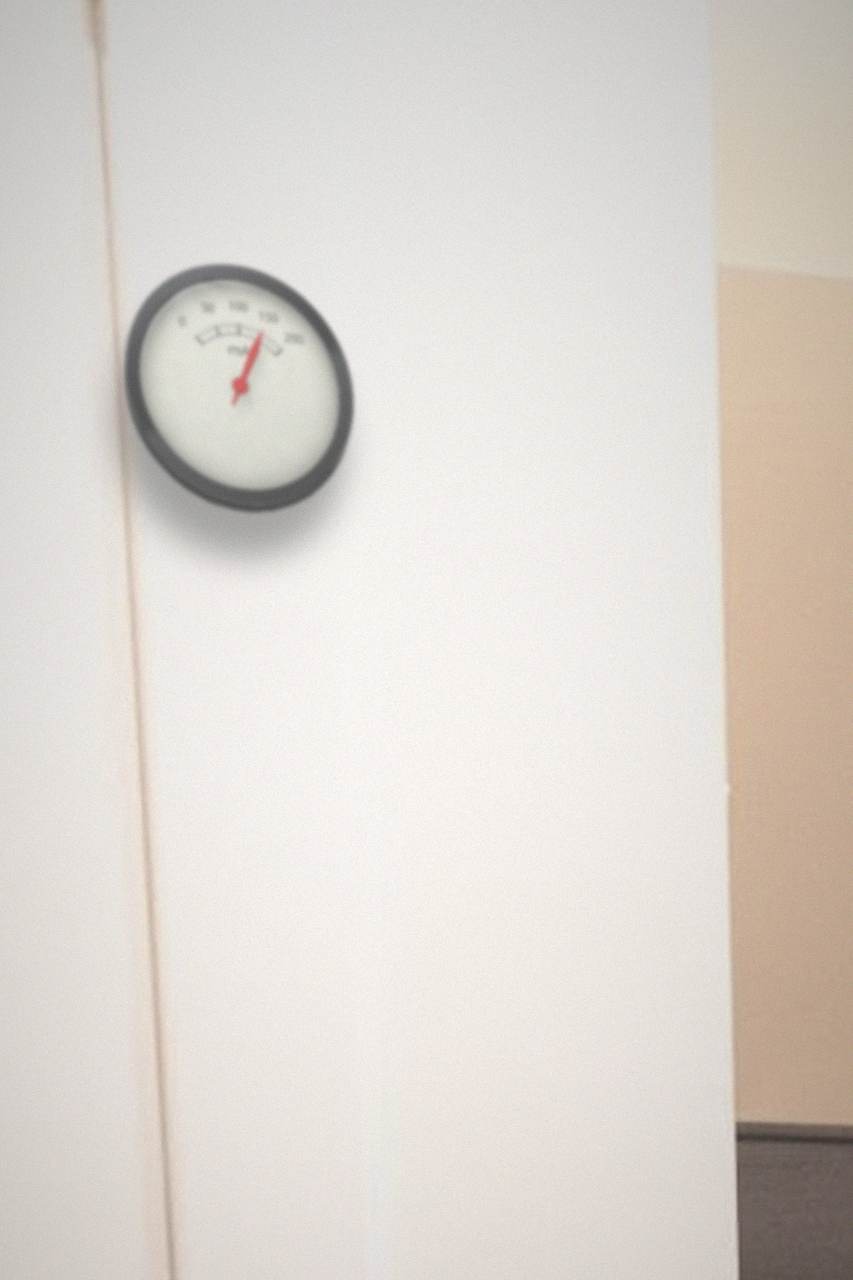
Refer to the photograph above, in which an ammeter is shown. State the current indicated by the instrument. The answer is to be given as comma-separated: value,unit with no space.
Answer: 150,mA
